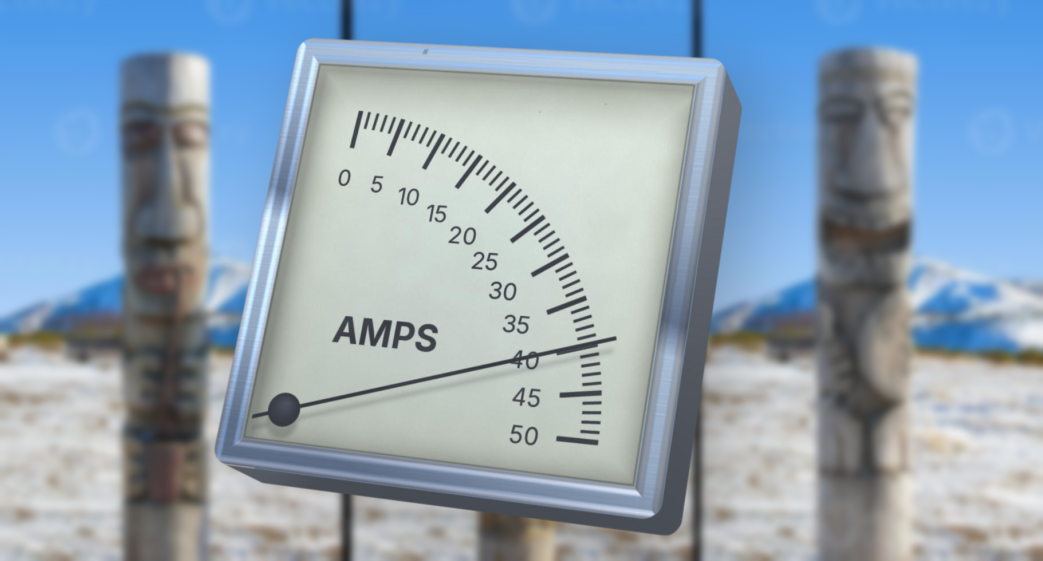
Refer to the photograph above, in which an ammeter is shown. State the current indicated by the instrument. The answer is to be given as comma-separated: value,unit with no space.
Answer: 40,A
